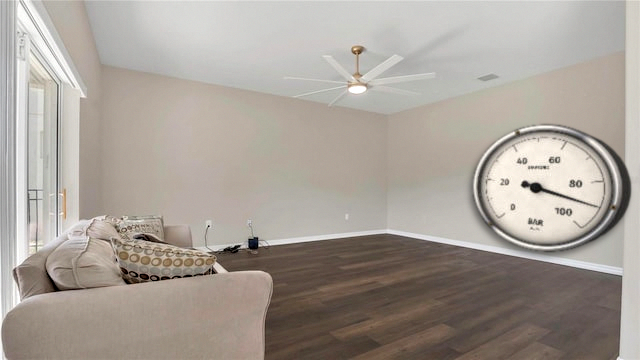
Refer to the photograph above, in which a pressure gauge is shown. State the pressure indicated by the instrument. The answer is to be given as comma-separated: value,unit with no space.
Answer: 90,bar
